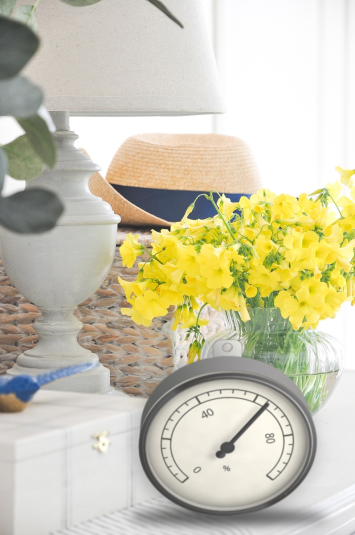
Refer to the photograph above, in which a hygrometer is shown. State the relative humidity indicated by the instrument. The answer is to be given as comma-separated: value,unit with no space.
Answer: 64,%
